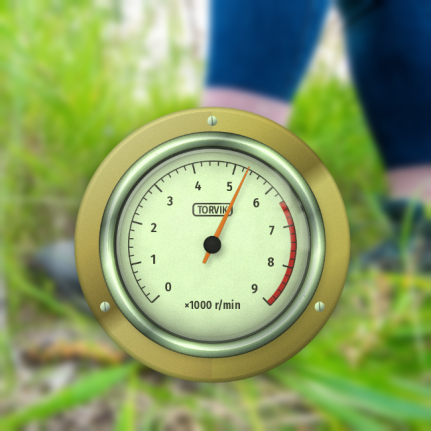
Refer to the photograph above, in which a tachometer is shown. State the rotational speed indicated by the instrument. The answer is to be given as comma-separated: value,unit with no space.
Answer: 5300,rpm
